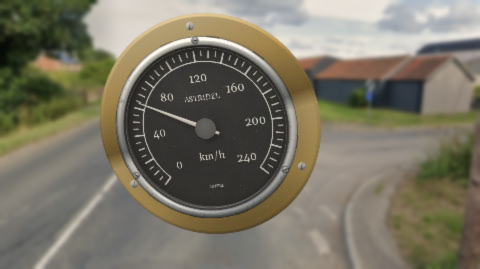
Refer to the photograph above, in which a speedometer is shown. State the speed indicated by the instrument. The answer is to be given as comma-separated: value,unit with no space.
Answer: 65,km/h
